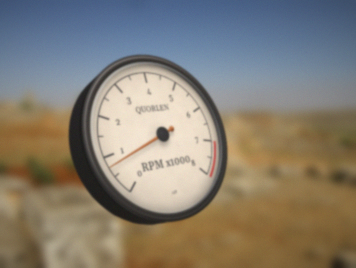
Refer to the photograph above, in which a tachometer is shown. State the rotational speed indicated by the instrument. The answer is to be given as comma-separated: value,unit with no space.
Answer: 750,rpm
